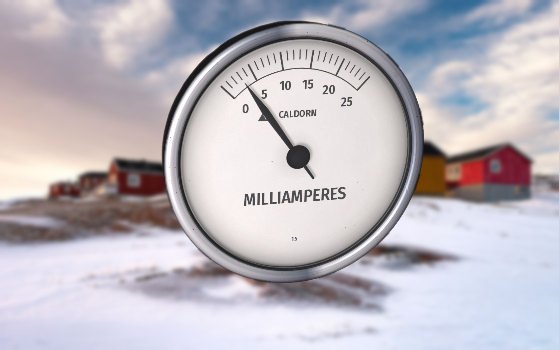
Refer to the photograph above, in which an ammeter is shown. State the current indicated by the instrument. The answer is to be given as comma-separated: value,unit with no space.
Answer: 3,mA
